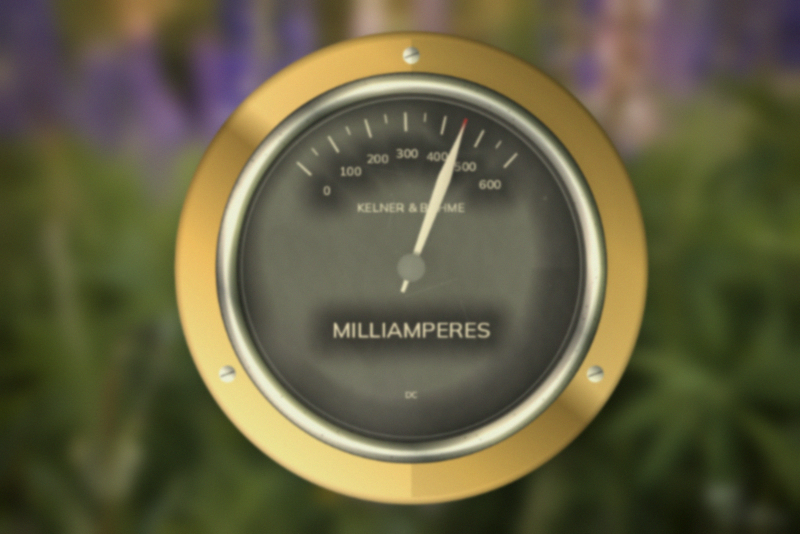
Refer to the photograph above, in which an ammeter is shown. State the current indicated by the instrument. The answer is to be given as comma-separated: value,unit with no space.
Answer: 450,mA
